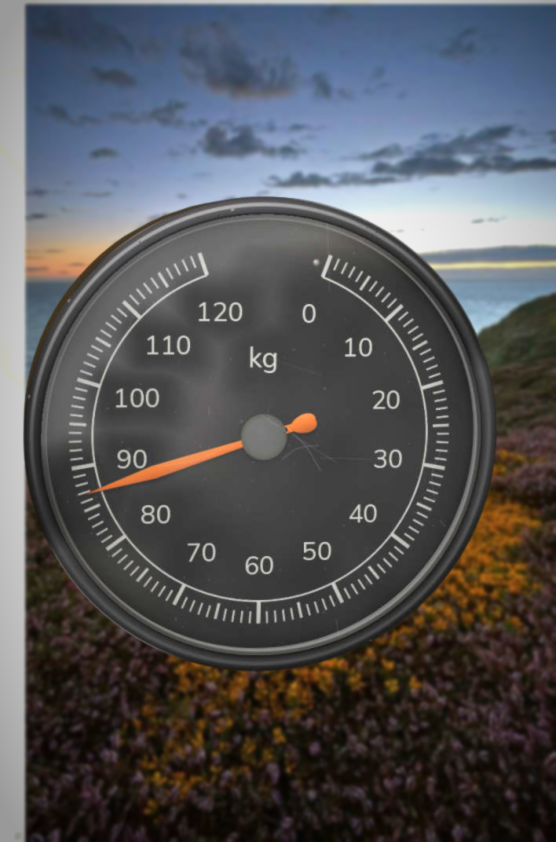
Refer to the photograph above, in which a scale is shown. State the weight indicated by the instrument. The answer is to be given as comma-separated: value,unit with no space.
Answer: 87,kg
